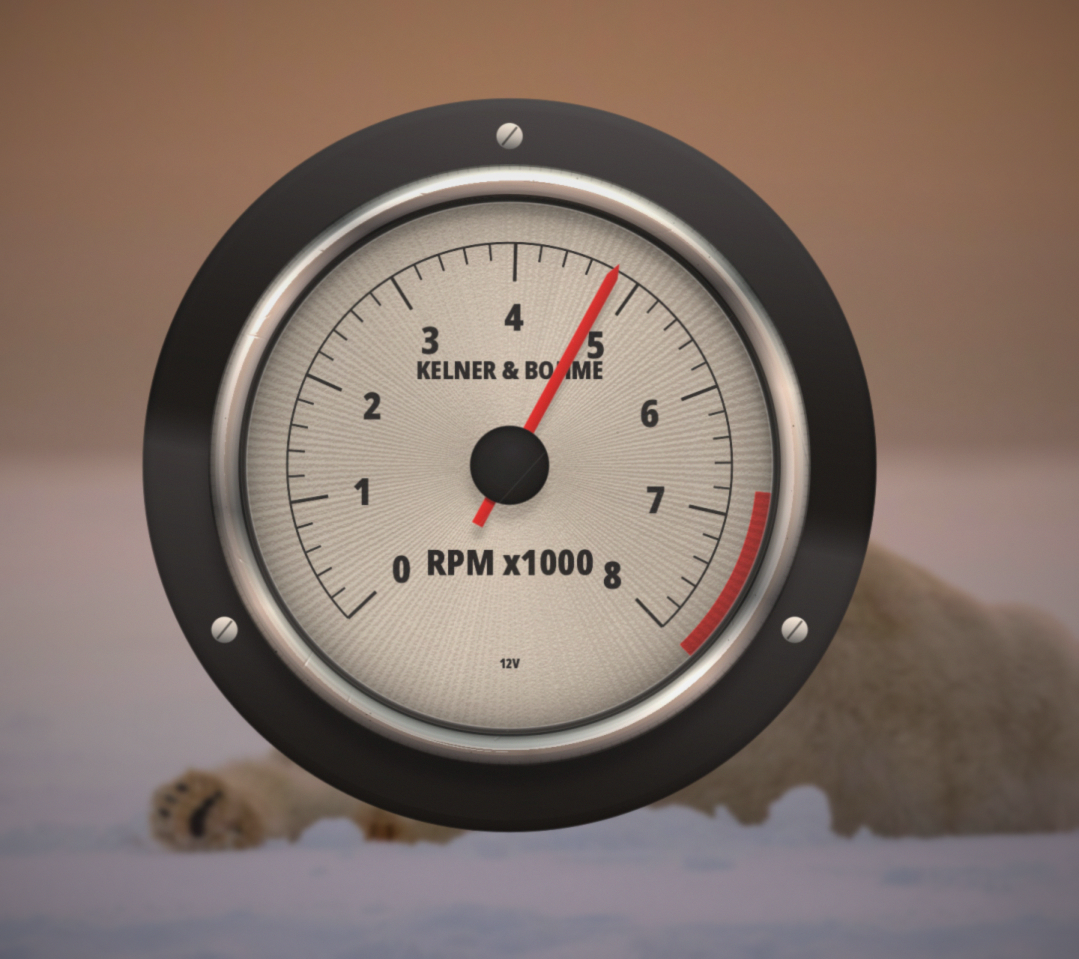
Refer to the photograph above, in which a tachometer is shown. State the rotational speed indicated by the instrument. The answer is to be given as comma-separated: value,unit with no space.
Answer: 4800,rpm
